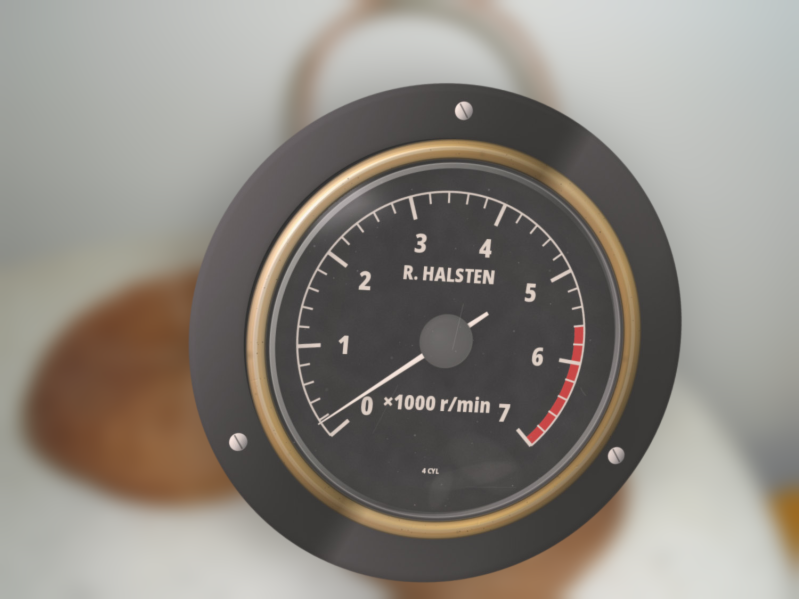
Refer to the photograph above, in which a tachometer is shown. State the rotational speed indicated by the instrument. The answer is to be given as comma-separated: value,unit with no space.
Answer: 200,rpm
